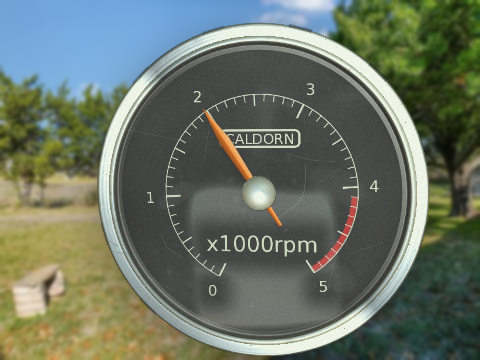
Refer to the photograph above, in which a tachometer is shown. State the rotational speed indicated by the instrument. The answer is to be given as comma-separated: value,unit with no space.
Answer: 2000,rpm
